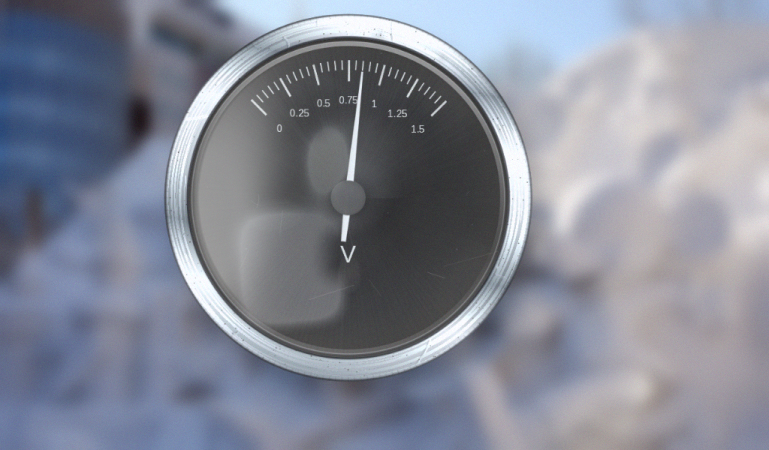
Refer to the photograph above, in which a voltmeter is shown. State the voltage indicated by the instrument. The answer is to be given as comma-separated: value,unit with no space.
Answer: 0.85,V
